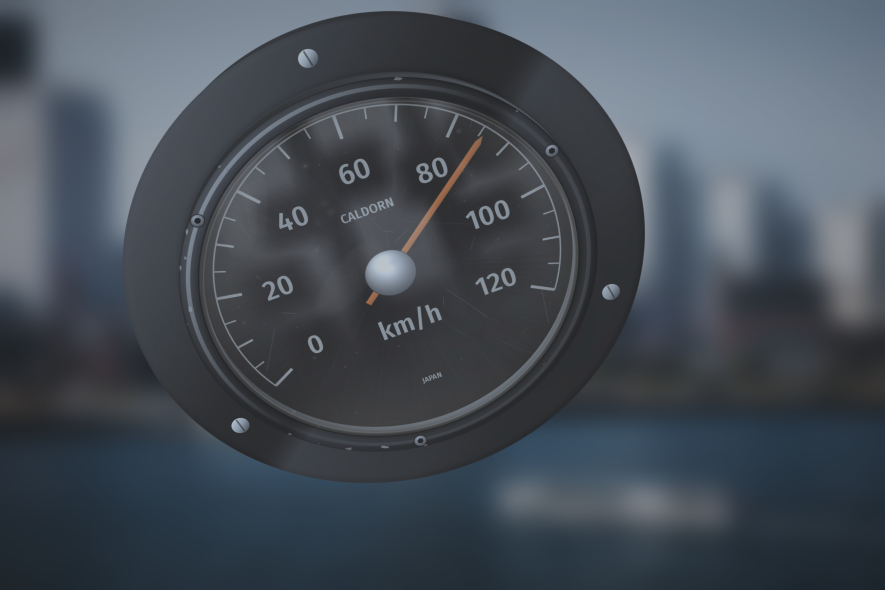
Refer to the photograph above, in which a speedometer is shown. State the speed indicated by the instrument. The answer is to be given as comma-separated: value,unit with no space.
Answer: 85,km/h
